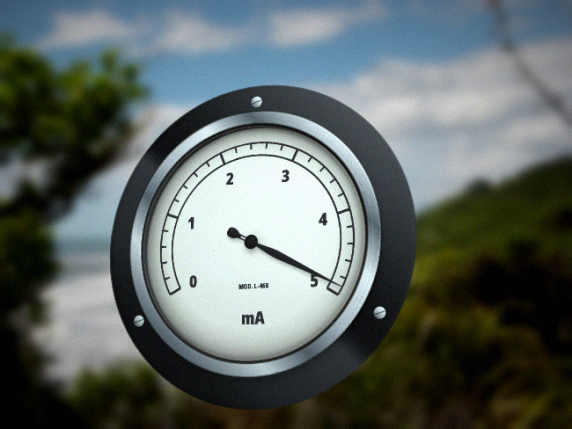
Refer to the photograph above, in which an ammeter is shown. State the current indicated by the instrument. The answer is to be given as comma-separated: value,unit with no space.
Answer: 4.9,mA
